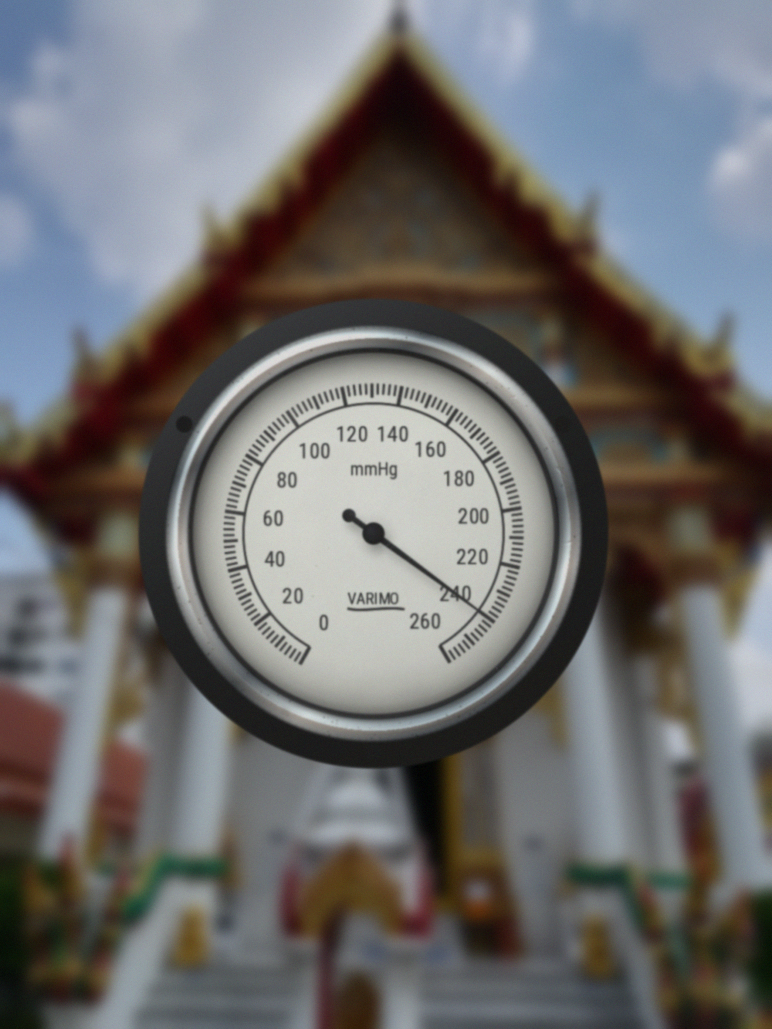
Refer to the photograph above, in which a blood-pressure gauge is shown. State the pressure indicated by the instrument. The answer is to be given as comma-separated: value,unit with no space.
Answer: 240,mmHg
